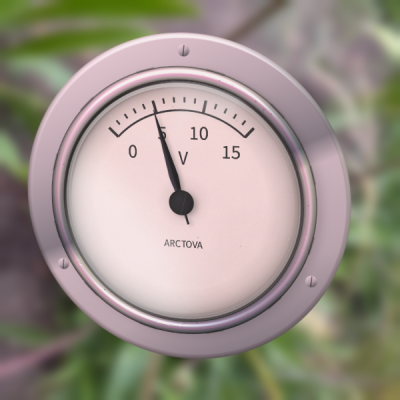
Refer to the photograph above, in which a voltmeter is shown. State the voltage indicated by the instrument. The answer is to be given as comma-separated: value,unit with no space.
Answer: 5,V
